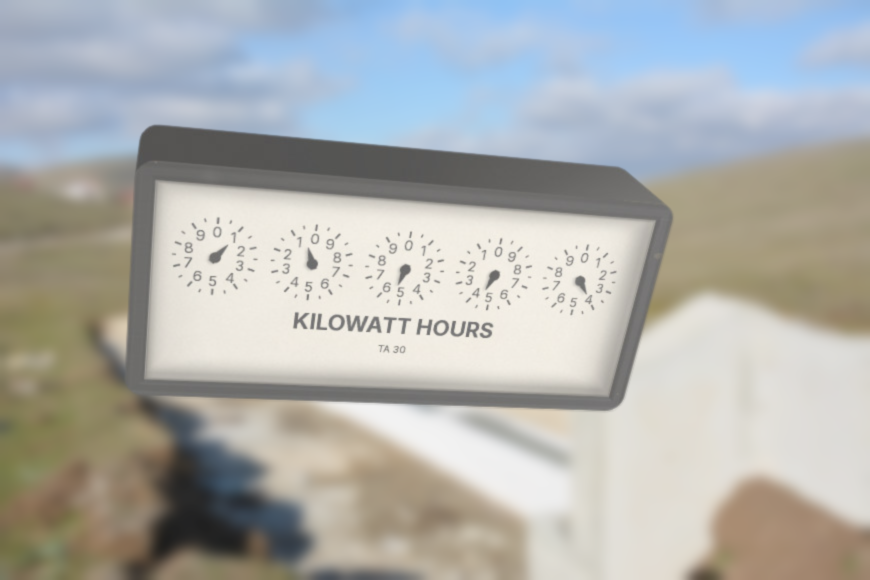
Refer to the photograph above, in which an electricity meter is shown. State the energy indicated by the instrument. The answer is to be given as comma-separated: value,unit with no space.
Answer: 10544,kWh
